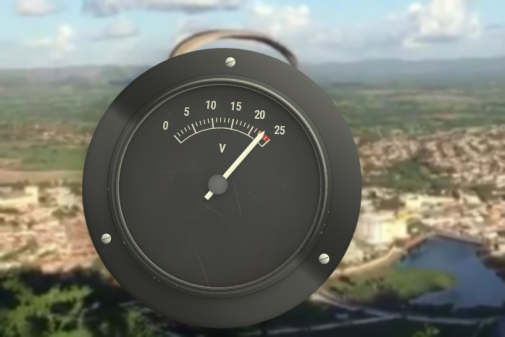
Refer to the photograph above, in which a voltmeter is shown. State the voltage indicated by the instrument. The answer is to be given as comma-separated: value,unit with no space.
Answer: 23,V
